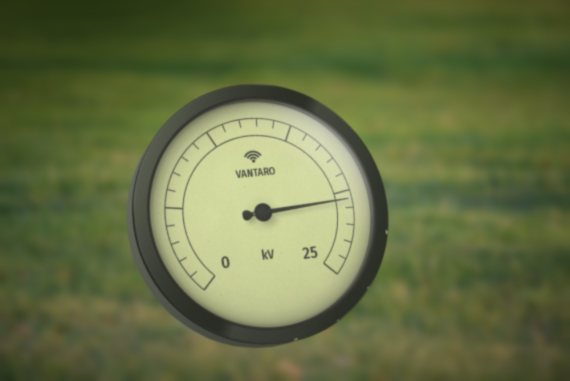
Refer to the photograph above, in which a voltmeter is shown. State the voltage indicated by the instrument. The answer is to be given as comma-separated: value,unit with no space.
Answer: 20.5,kV
